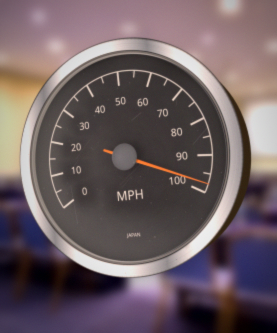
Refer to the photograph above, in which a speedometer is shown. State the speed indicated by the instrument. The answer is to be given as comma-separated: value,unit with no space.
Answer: 97.5,mph
